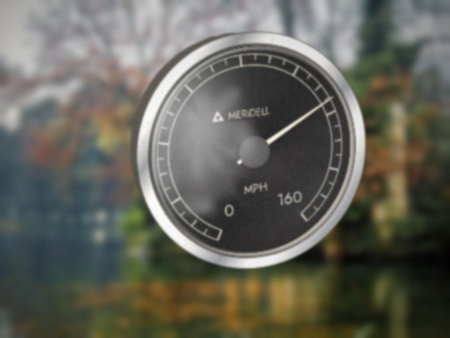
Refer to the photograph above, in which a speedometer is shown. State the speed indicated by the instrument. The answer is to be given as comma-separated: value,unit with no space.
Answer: 115,mph
